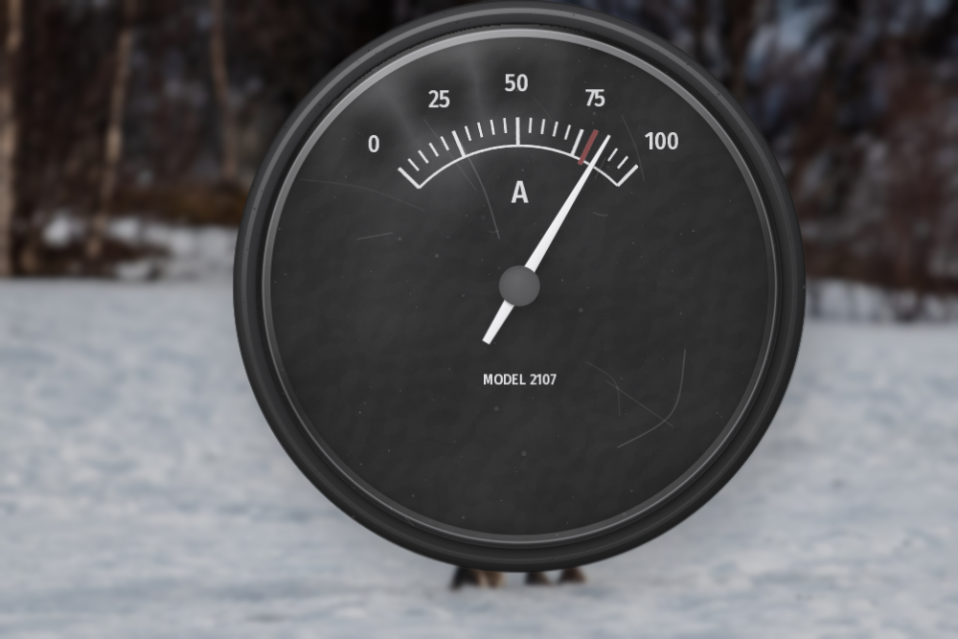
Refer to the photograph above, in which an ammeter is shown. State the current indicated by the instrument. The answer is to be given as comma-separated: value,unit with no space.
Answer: 85,A
